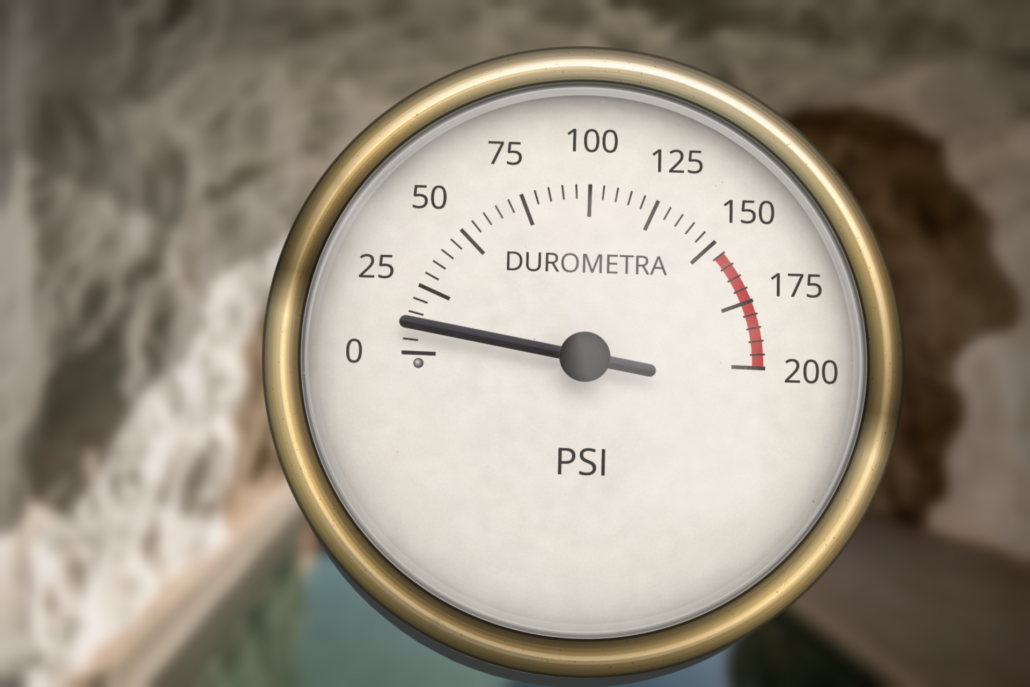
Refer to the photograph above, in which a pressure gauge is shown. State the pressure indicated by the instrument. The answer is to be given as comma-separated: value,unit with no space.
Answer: 10,psi
